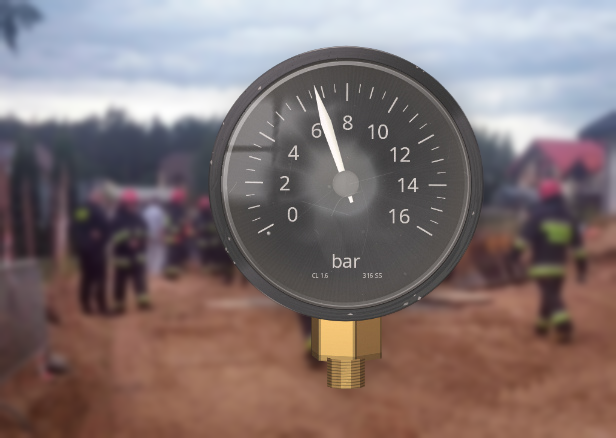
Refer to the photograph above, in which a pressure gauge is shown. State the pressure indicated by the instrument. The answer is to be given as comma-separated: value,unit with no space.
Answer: 6.75,bar
